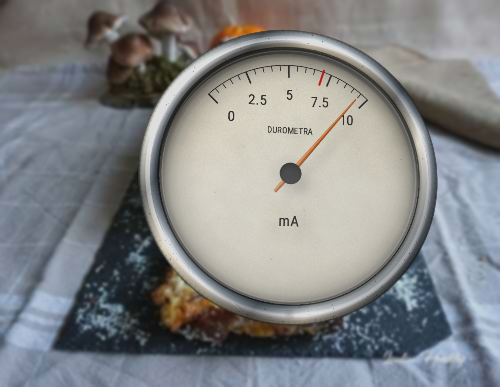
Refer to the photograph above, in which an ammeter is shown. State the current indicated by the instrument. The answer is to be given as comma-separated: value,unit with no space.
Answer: 9.5,mA
